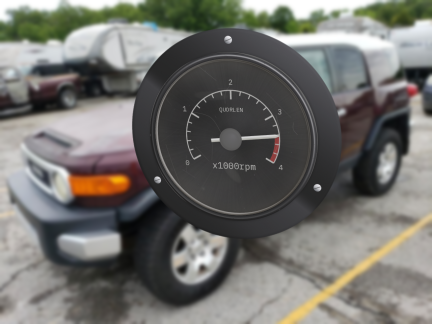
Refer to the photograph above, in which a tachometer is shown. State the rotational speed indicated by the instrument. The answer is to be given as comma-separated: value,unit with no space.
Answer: 3400,rpm
